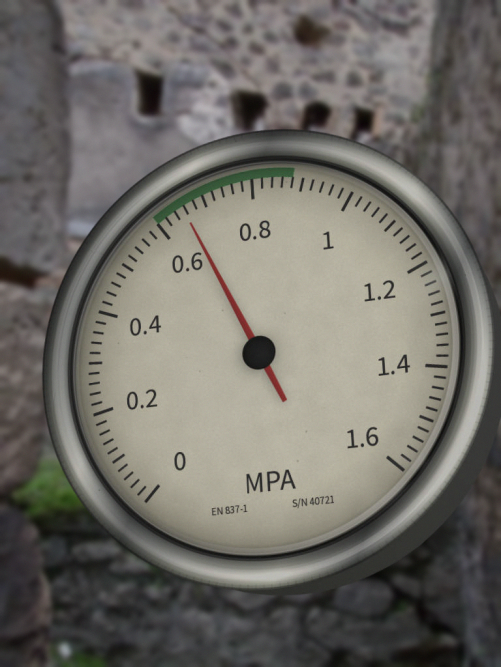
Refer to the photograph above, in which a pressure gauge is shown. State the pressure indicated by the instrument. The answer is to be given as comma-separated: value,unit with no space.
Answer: 0.66,MPa
